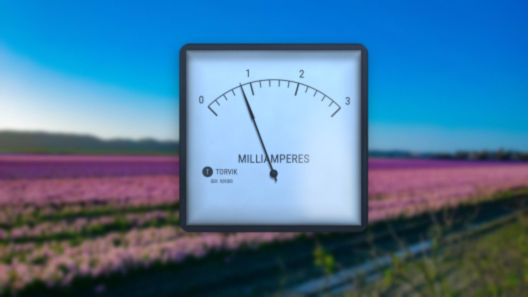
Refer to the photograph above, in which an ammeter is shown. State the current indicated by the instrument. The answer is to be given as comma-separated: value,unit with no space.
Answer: 0.8,mA
